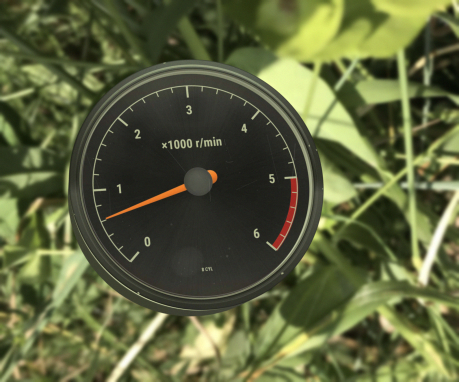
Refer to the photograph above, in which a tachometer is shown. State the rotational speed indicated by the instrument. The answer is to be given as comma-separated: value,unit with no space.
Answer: 600,rpm
